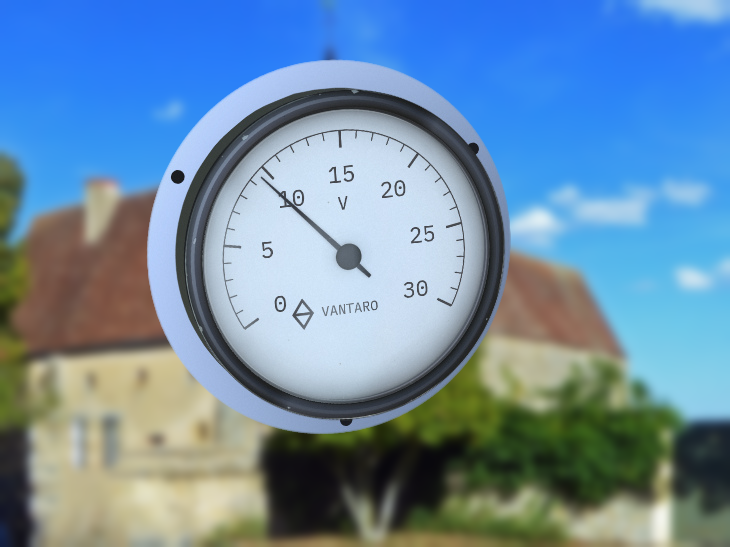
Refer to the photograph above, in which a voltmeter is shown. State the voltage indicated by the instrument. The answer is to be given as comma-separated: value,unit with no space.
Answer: 9.5,V
